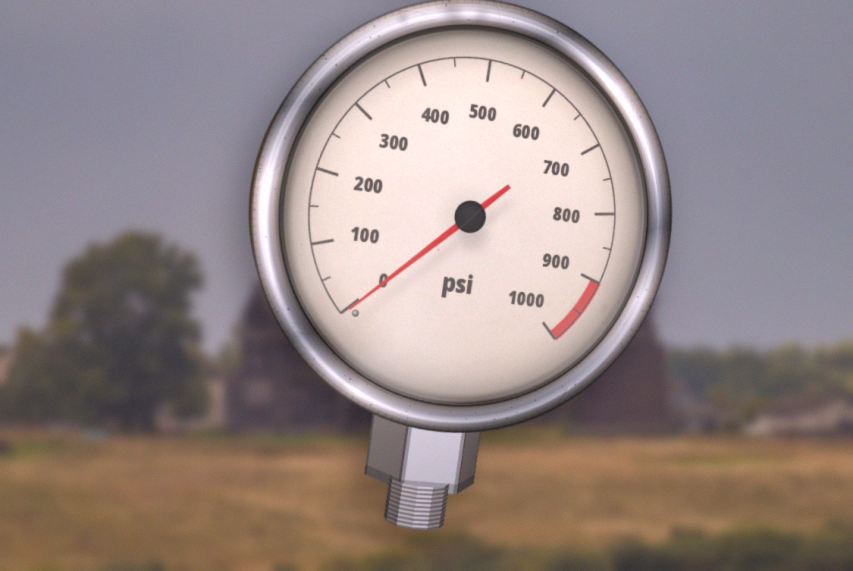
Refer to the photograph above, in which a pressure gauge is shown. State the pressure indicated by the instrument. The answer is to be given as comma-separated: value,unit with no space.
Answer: 0,psi
